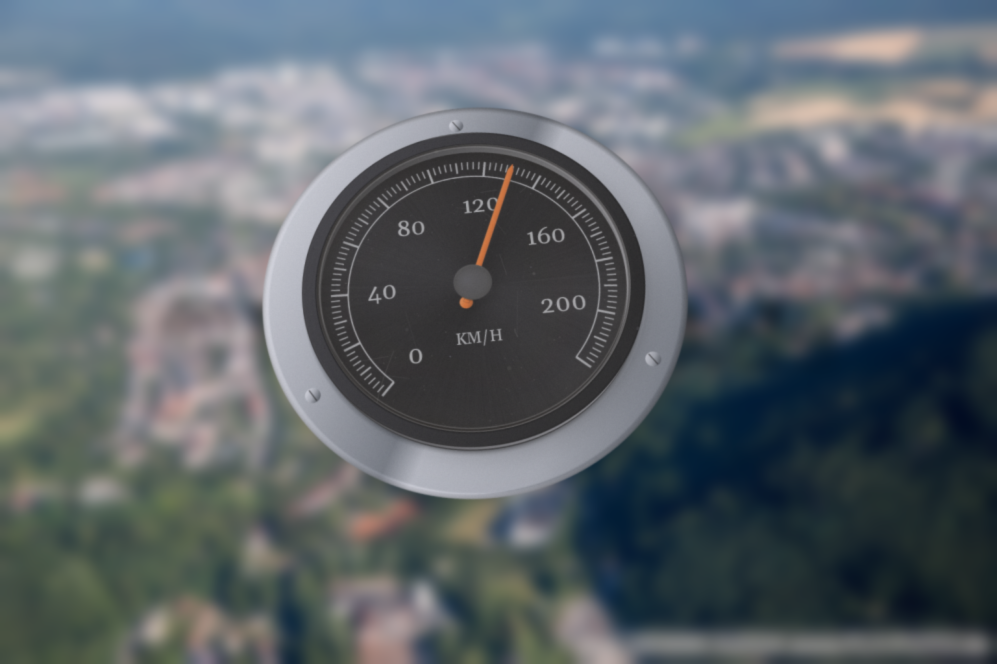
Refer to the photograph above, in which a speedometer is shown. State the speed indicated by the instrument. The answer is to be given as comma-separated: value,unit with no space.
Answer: 130,km/h
